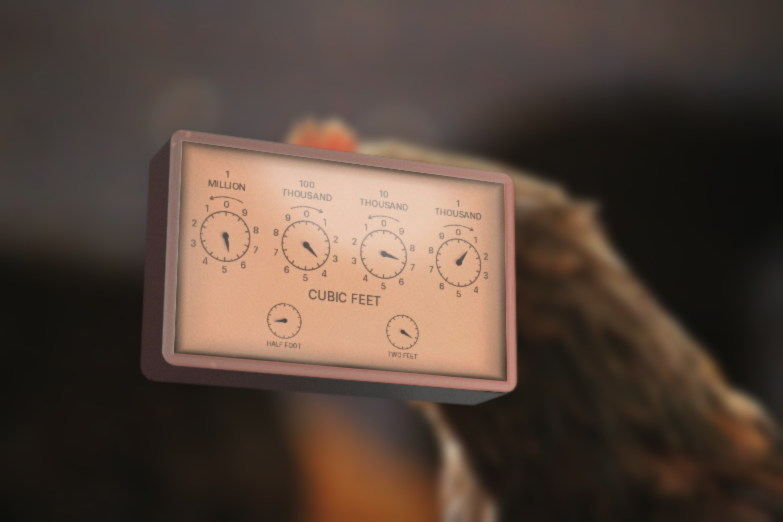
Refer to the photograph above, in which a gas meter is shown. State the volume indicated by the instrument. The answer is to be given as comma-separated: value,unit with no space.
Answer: 537100,ft³
